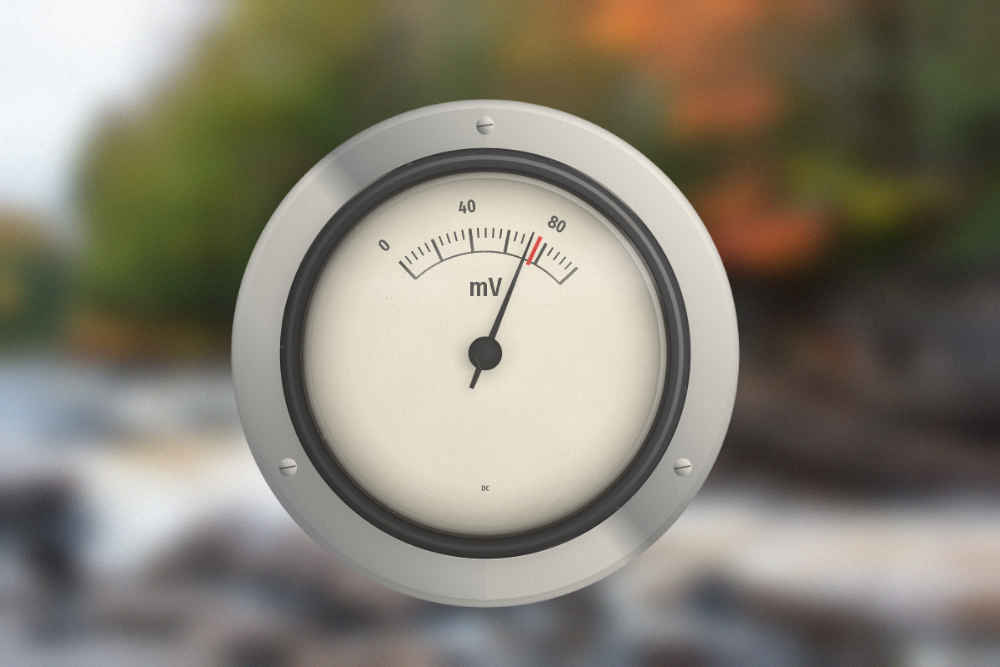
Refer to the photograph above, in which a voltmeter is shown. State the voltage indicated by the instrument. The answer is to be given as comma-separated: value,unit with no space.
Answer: 72,mV
